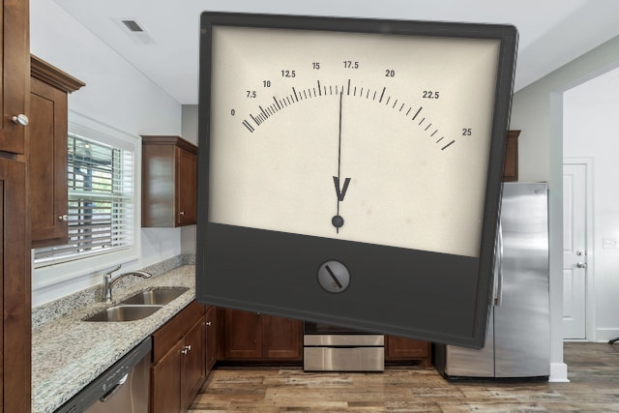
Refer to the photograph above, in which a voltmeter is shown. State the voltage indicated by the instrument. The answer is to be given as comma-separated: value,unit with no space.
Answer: 17,V
